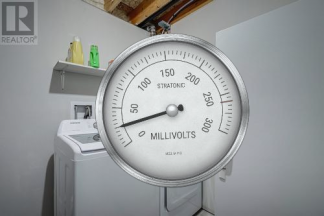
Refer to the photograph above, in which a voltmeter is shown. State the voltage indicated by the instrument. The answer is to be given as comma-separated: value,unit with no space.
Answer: 25,mV
